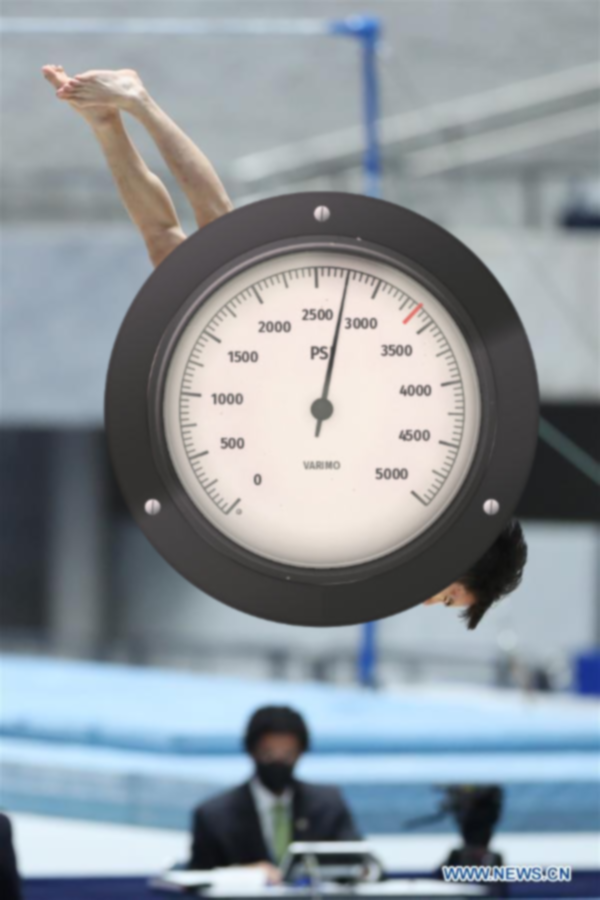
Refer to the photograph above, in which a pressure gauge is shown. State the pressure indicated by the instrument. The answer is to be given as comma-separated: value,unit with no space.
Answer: 2750,psi
